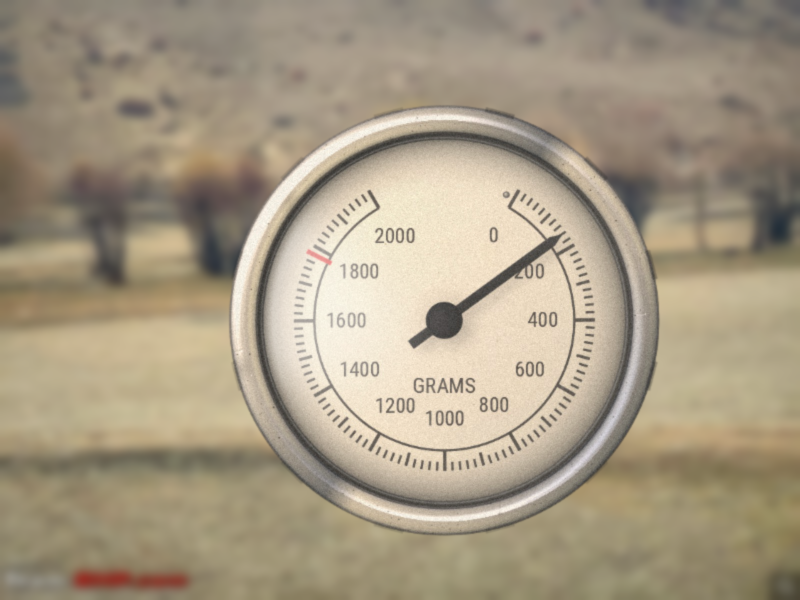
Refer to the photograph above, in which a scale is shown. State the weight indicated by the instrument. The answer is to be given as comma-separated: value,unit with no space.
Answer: 160,g
